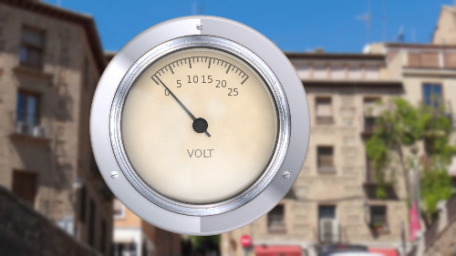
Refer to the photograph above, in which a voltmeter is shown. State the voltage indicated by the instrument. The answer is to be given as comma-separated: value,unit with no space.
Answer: 1,V
